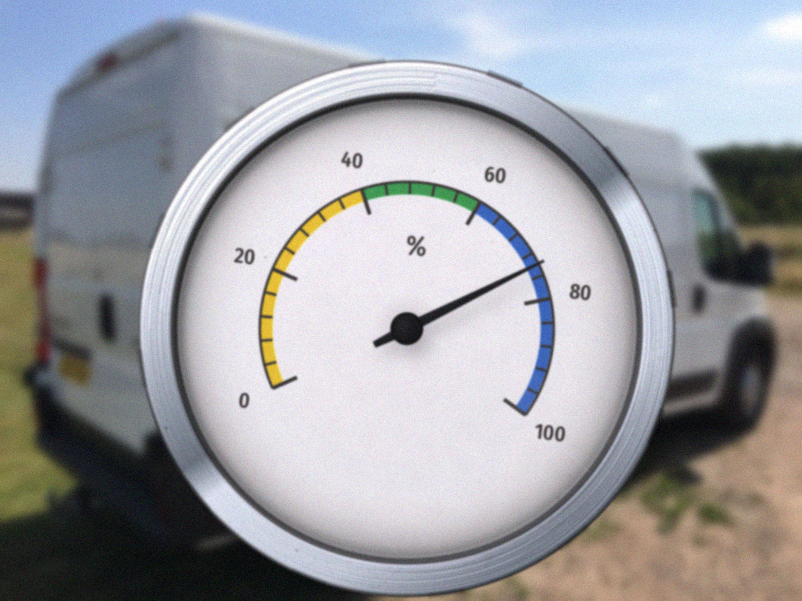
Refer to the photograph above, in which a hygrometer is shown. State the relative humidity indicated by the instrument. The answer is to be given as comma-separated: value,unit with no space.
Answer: 74,%
